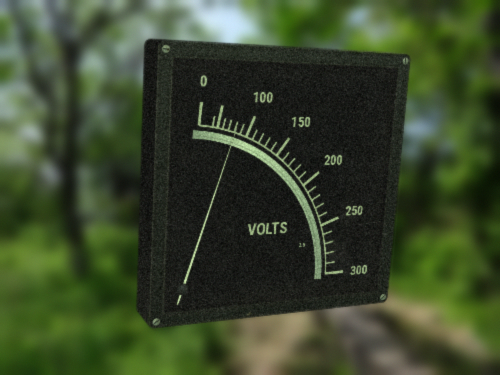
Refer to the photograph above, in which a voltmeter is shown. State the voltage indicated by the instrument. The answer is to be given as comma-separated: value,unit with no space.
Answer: 80,V
